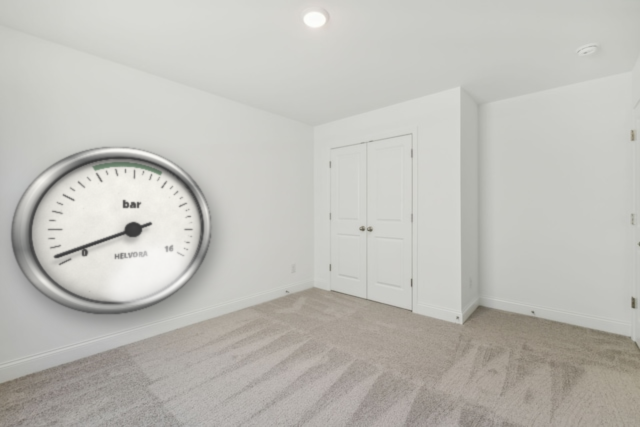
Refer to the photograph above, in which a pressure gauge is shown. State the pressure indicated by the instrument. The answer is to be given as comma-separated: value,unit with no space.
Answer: 0.5,bar
